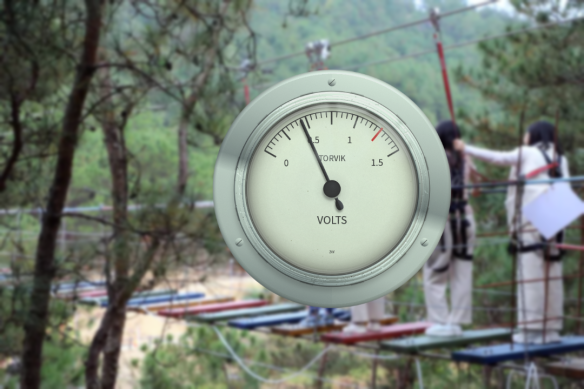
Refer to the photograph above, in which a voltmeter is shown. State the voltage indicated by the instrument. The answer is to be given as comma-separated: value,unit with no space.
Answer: 0.45,V
